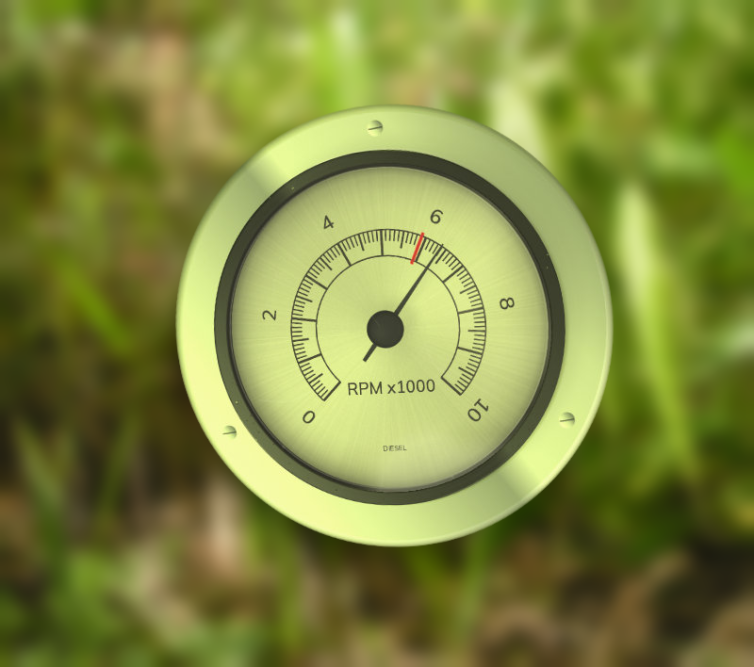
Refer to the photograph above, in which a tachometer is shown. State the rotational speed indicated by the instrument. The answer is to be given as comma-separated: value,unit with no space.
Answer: 6400,rpm
